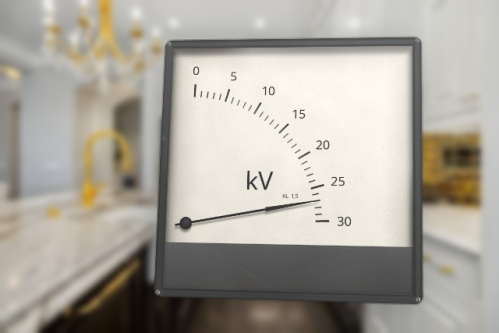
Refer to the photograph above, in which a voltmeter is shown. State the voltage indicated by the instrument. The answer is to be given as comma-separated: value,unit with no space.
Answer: 27,kV
